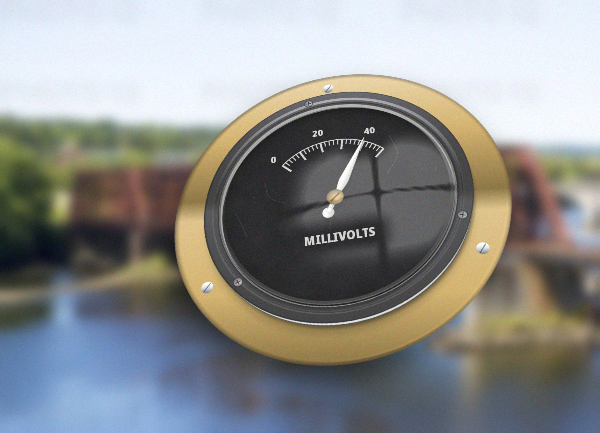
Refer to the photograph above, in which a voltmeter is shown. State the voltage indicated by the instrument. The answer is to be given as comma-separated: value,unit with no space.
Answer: 40,mV
